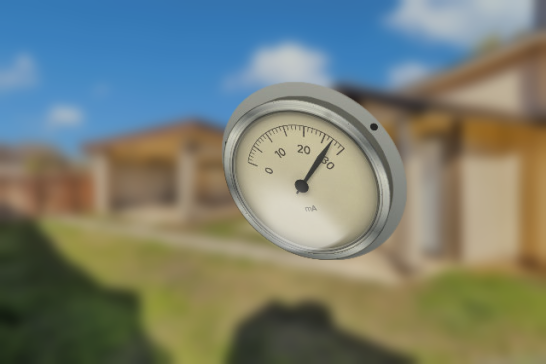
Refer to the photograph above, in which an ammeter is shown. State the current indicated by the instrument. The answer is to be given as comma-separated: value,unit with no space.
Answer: 27,mA
